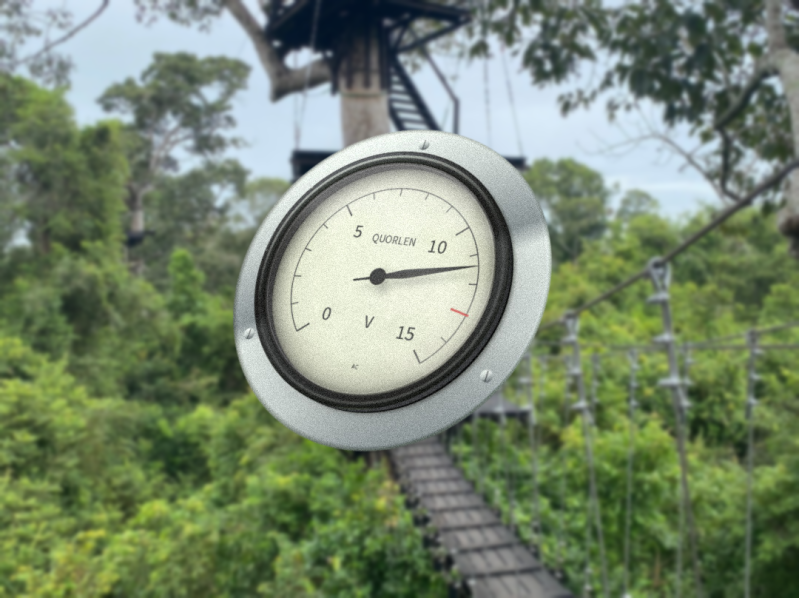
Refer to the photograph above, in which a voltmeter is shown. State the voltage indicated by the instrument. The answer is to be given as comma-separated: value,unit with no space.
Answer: 11.5,V
